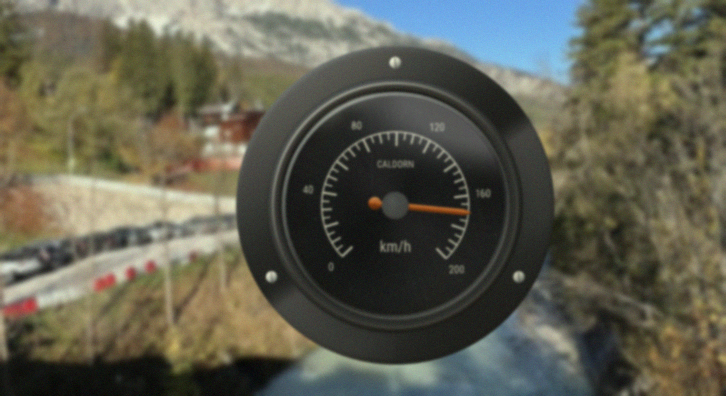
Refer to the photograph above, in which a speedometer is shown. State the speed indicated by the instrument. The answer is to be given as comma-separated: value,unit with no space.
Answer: 170,km/h
